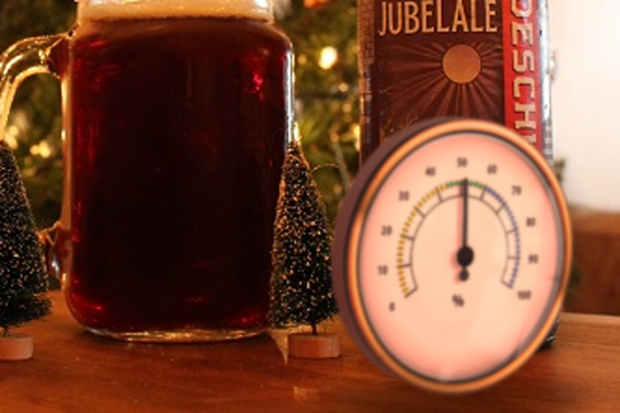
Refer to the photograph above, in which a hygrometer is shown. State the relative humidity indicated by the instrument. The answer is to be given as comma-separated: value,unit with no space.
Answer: 50,%
